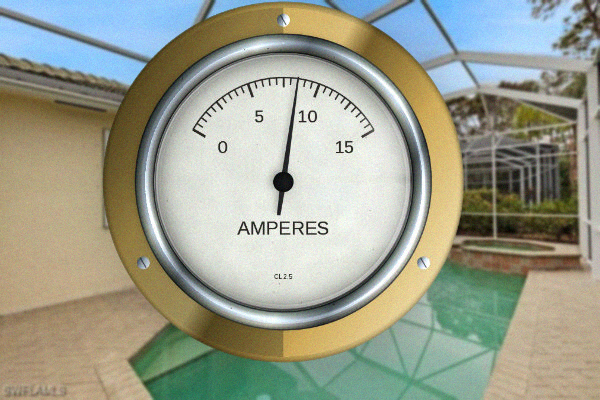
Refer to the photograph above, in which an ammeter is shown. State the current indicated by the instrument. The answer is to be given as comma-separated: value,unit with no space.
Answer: 8.5,A
